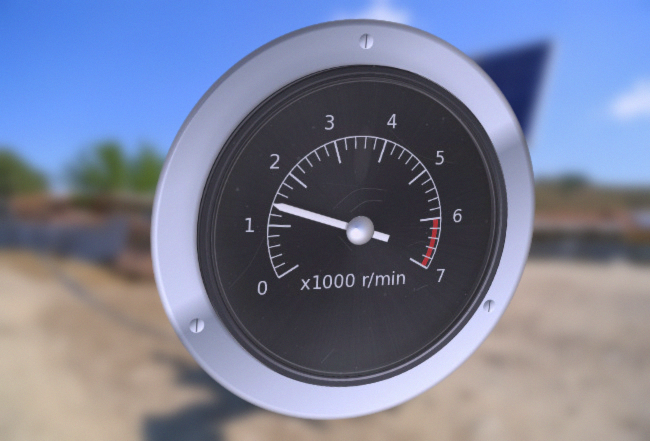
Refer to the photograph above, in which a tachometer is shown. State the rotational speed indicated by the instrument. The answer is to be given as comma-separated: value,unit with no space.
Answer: 1400,rpm
